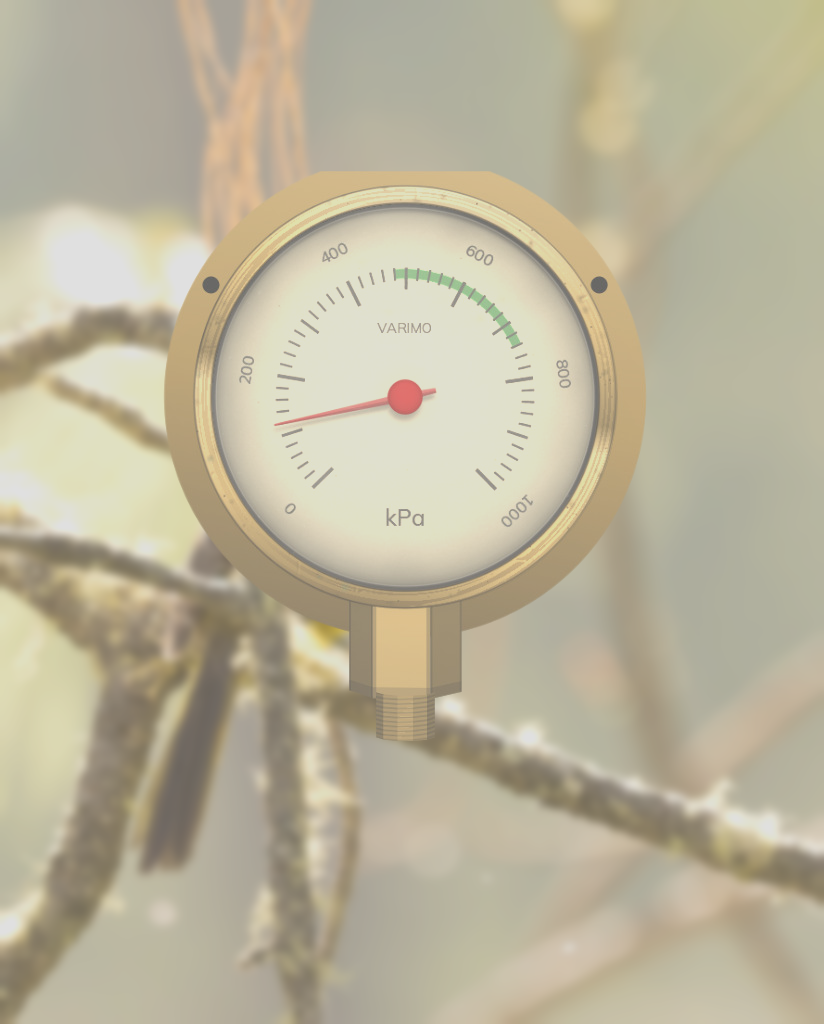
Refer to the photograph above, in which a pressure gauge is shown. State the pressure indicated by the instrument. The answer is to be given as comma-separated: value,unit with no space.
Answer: 120,kPa
